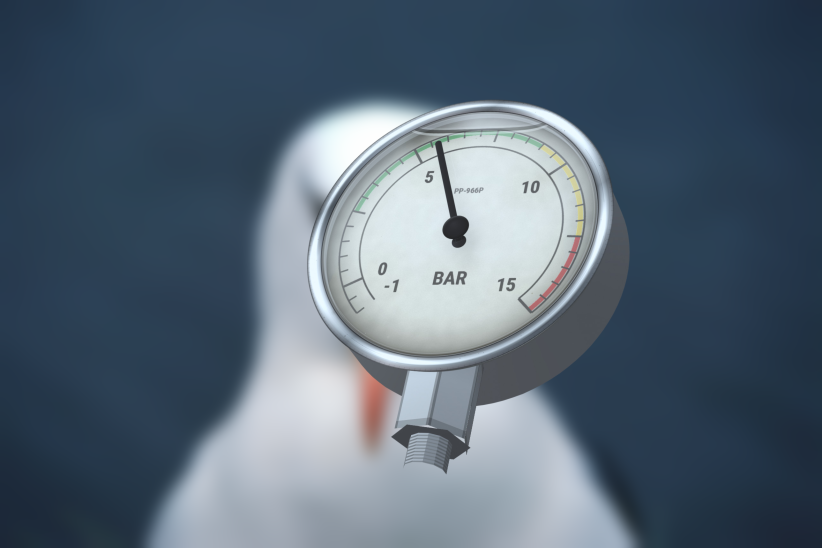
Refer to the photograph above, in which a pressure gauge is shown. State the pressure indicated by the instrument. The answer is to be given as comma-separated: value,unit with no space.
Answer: 5.75,bar
